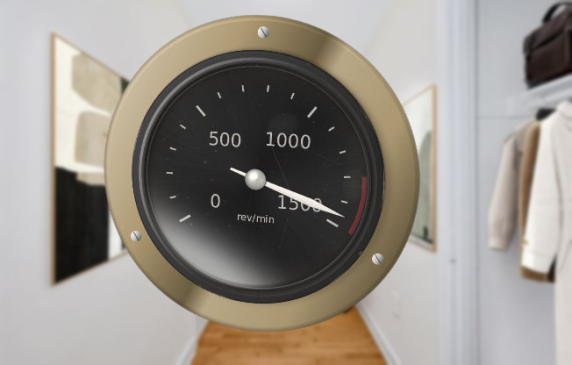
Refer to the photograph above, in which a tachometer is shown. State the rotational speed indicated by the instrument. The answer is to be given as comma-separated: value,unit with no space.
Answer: 1450,rpm
